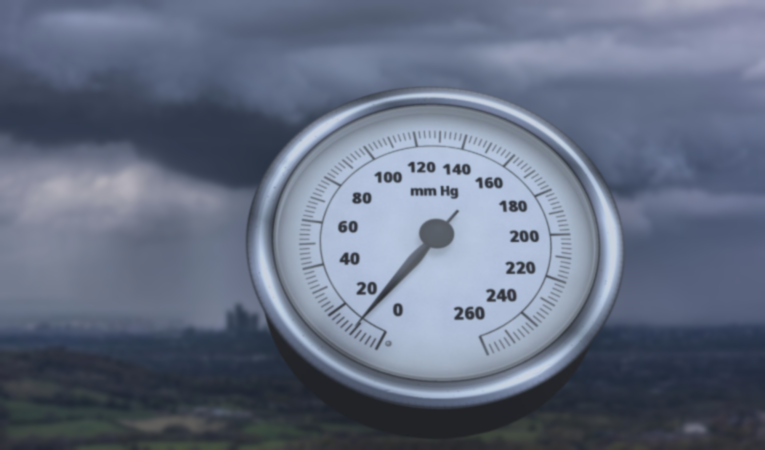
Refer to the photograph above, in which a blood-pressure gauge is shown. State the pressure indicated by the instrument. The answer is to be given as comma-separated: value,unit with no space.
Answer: 10,mmHg
